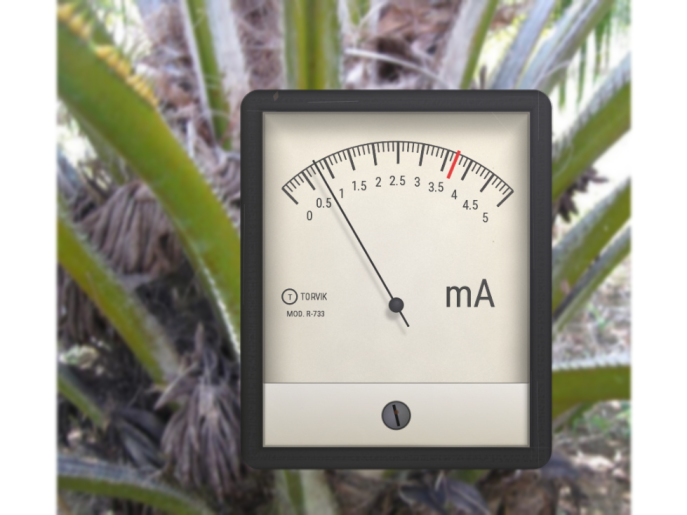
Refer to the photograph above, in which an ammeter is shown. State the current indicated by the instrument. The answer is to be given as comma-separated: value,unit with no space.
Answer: 0.8,mA
